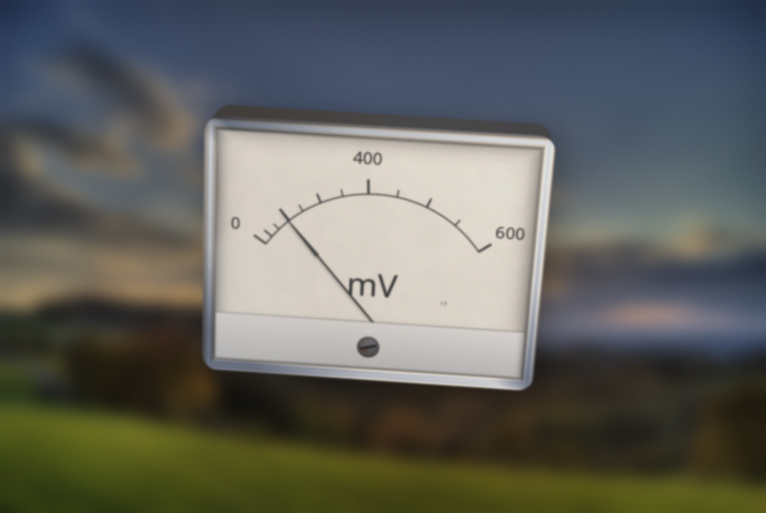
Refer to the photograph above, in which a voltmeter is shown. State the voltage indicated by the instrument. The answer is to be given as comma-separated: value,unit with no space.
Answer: 200,mV
